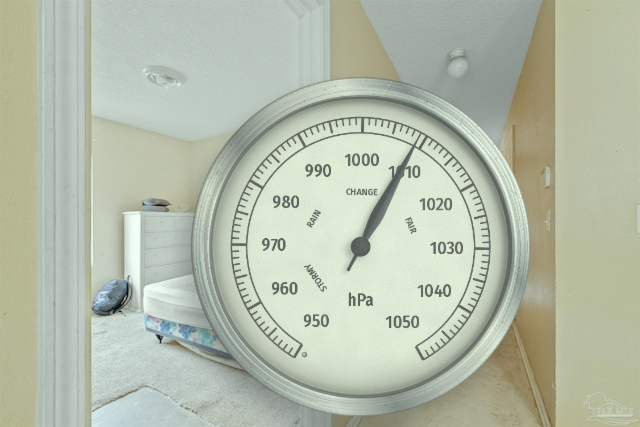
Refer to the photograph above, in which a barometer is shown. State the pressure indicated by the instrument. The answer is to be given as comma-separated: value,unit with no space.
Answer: 1009,hPa
